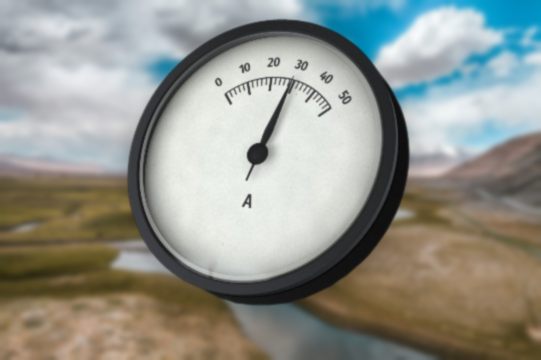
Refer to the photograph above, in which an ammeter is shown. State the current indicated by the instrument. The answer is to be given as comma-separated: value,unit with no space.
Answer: 30,A
